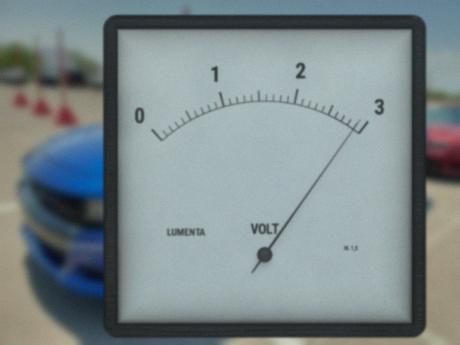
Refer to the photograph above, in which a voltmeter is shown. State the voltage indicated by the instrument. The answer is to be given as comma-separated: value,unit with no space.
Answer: 2.9,V
